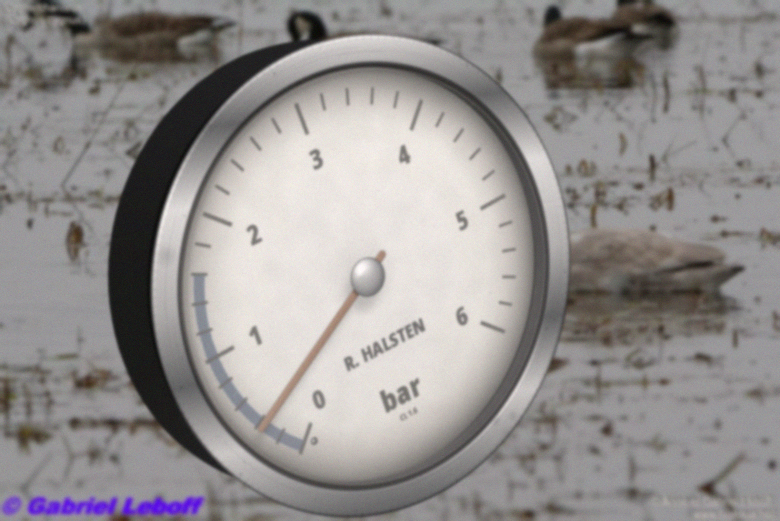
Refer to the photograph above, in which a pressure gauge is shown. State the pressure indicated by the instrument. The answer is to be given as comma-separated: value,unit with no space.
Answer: 0.4,bar
